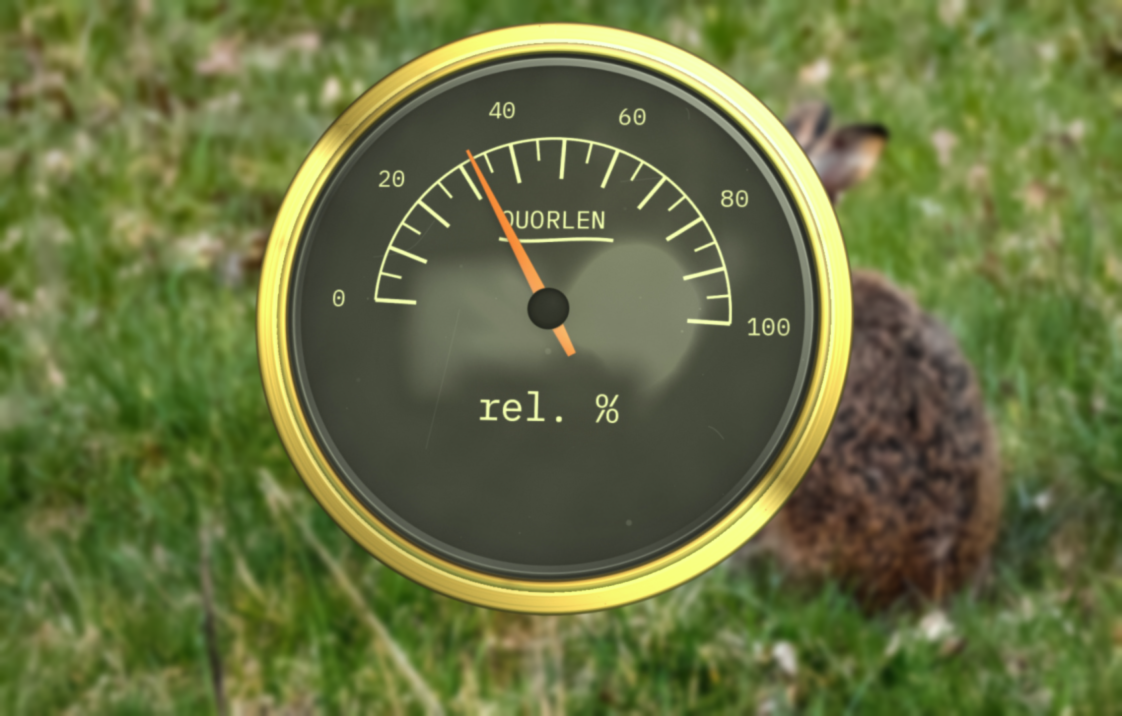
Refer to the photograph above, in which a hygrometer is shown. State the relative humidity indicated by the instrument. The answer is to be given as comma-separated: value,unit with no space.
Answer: 32.5,%
